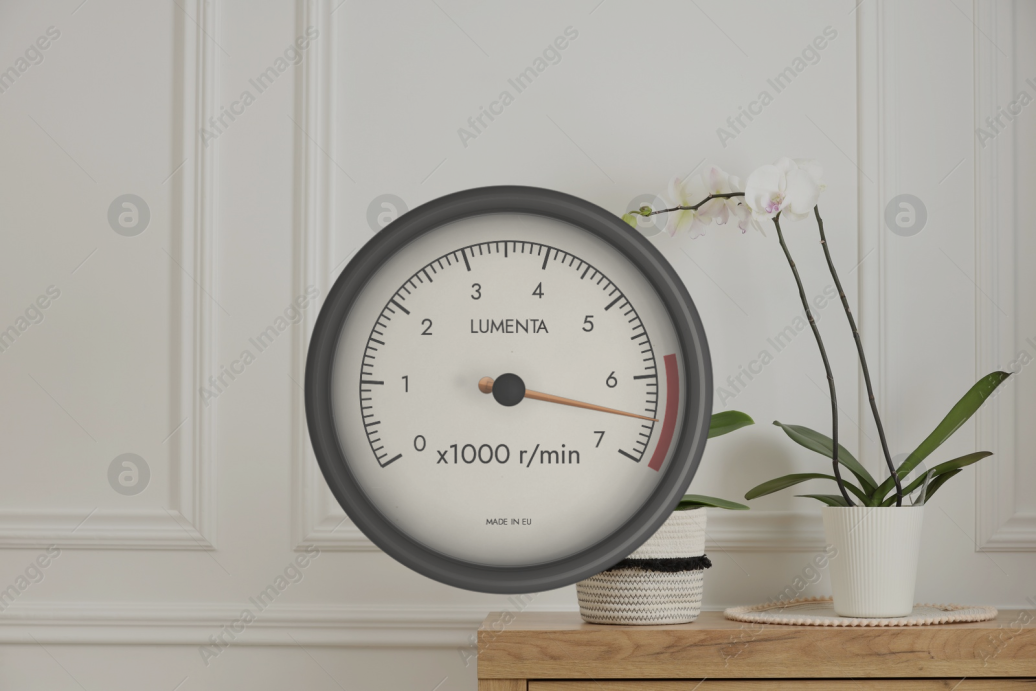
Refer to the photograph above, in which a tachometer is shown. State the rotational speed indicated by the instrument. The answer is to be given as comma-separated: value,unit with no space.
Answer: 6500,rpm
